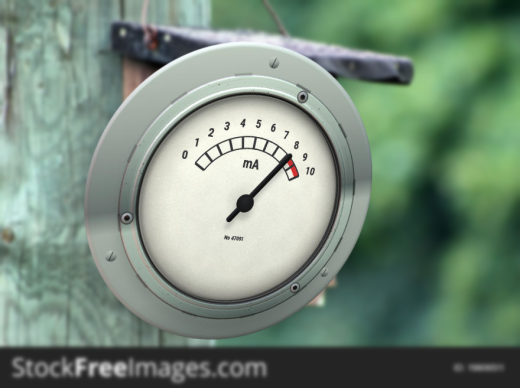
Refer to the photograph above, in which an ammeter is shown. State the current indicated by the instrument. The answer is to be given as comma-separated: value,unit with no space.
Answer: 8,mA
